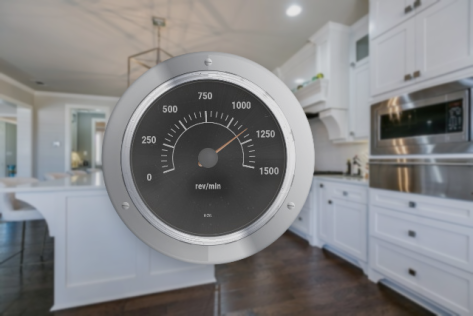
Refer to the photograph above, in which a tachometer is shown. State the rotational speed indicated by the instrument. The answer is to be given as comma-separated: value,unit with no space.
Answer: 1150,rpm
